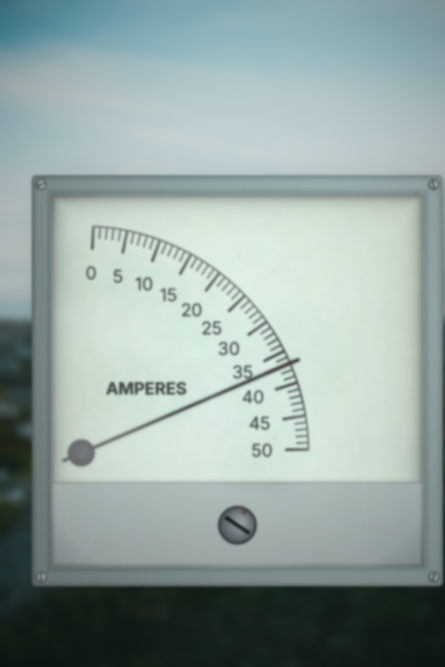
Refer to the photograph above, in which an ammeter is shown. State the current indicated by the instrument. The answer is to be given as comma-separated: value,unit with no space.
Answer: 37,A
